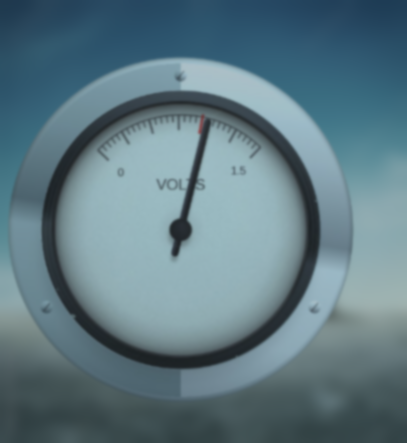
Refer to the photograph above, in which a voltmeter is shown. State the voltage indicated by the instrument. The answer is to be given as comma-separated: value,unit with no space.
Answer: 1,V
